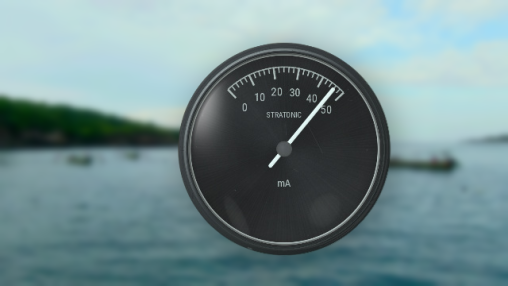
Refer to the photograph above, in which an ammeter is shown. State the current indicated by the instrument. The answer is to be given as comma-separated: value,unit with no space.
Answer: 46,mA
